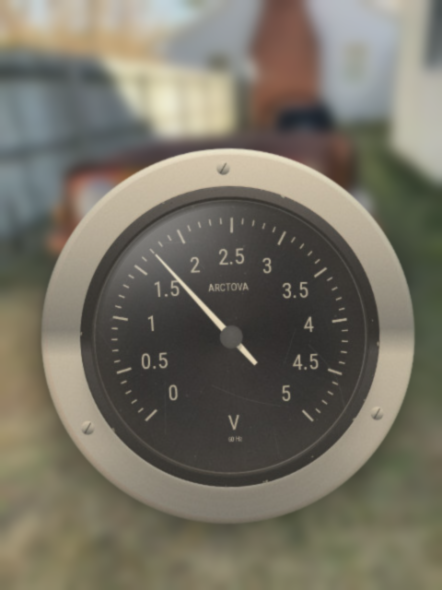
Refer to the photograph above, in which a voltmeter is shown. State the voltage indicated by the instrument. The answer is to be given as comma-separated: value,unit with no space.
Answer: 1.7,V
